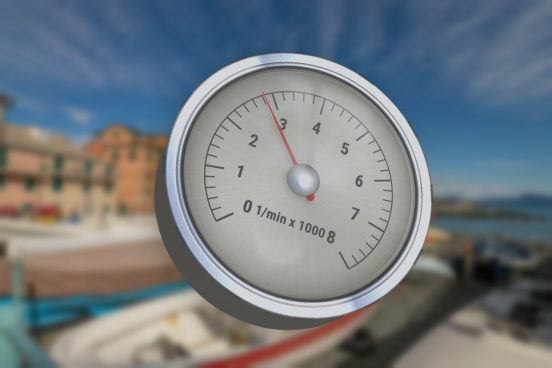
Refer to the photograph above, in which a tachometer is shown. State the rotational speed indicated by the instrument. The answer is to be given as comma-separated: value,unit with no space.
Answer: 2800,rpm
